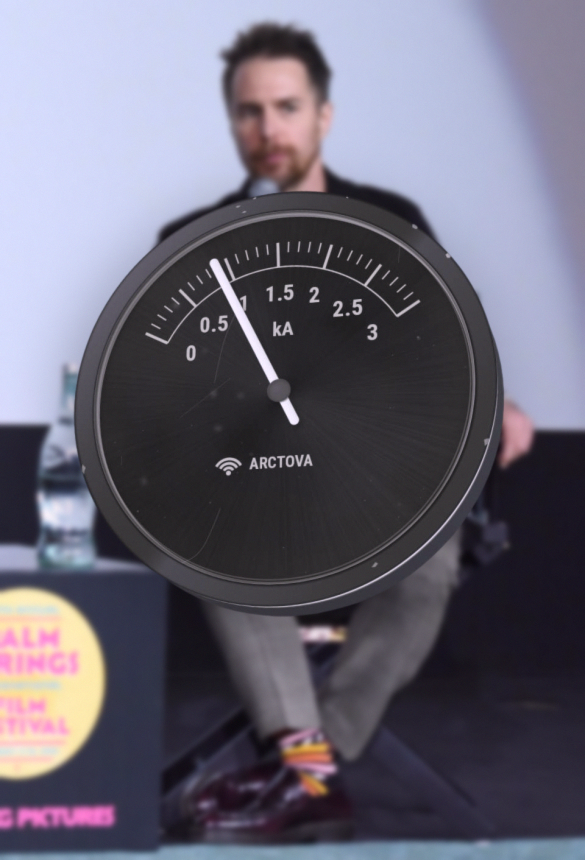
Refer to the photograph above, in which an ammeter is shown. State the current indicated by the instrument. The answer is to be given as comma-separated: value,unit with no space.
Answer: 0.9,kA
